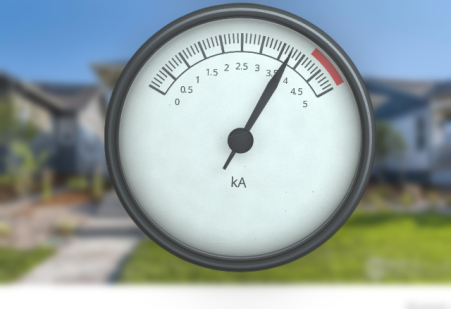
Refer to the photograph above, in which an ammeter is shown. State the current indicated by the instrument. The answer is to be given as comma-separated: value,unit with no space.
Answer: 3.7,kA
